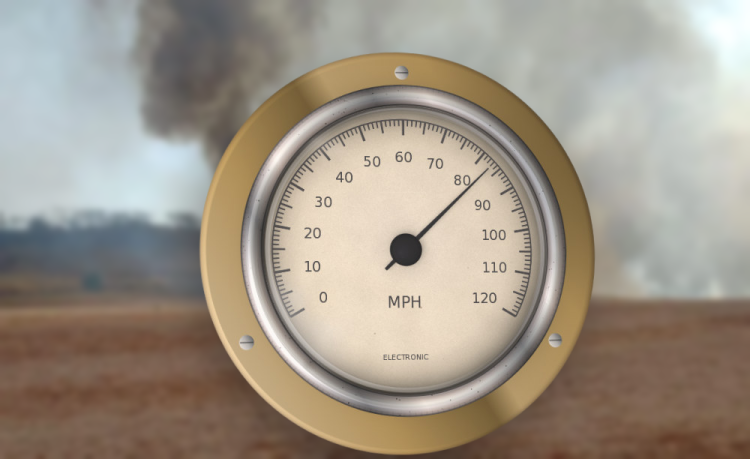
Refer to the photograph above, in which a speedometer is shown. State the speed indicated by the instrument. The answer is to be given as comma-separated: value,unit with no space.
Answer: 83,mph
